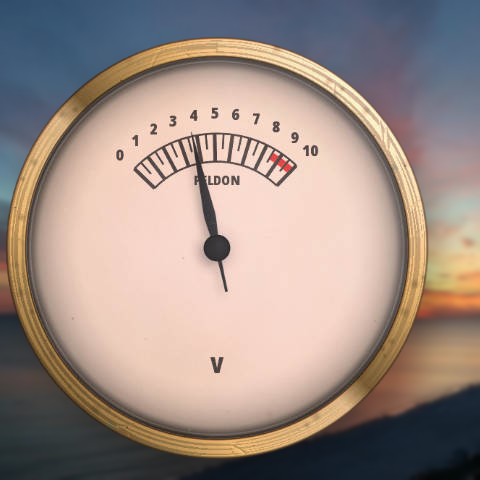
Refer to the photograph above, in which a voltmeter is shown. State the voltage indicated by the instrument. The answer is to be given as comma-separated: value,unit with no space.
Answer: 3.75,V
